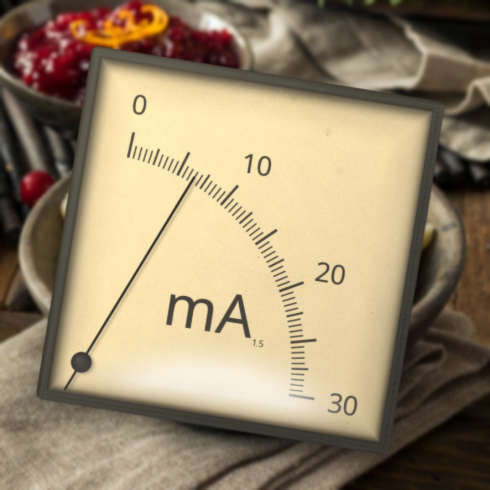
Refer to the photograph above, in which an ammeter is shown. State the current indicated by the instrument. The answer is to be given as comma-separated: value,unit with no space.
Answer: 6.5,mA
